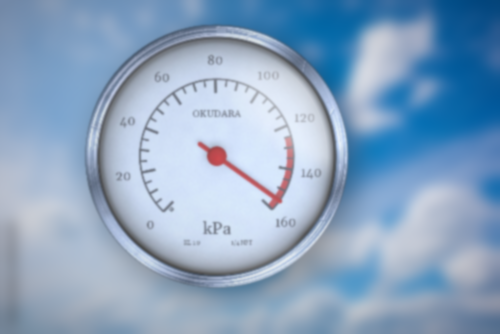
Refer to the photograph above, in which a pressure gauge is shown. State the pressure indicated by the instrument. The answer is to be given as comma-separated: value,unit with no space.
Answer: 155,kPa
